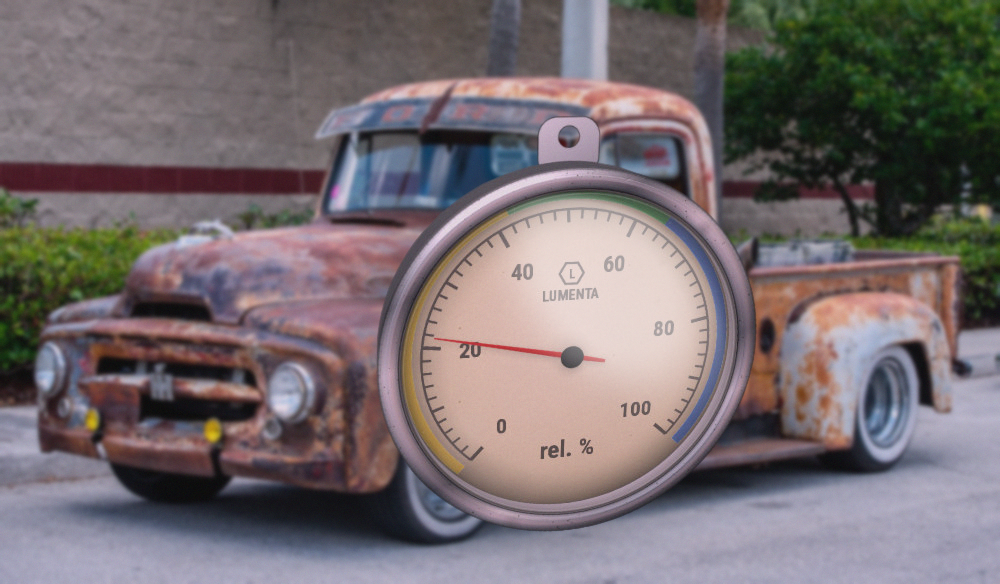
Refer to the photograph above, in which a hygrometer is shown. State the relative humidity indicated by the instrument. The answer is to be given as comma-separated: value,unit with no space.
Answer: 22,%
